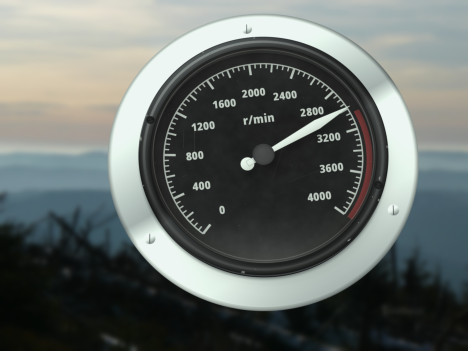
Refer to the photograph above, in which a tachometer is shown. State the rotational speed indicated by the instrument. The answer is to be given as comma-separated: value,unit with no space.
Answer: 3000,rpm
